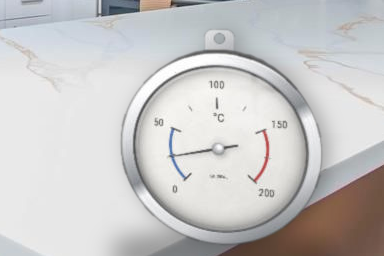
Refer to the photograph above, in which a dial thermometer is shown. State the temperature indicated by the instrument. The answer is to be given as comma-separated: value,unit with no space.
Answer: 25,°C
